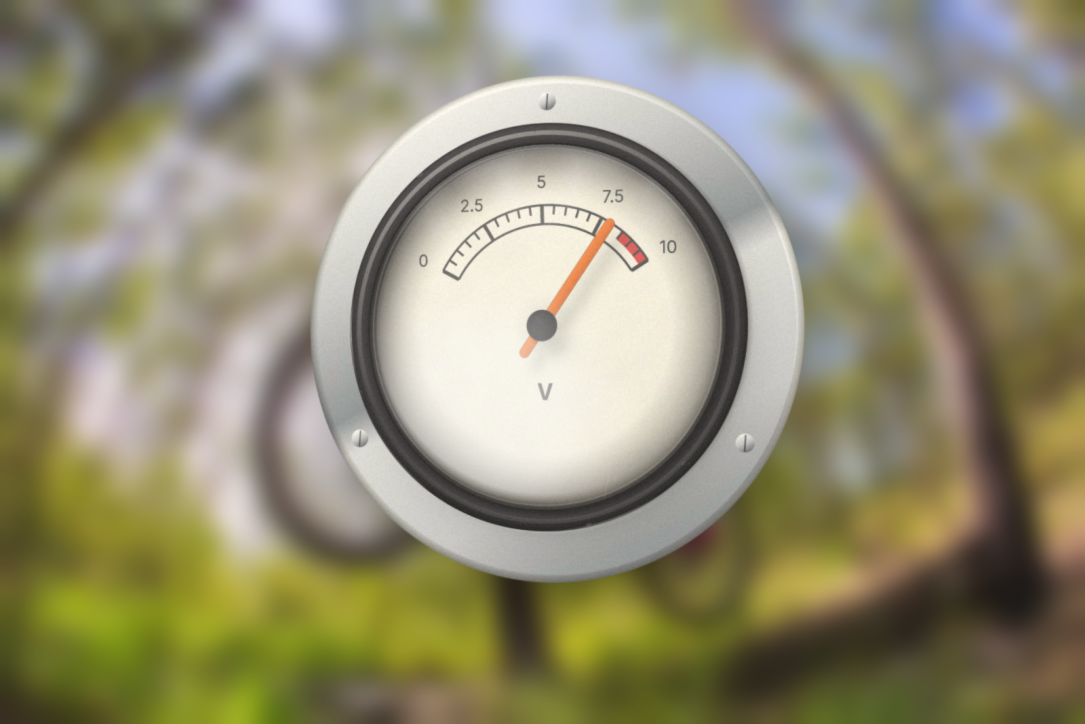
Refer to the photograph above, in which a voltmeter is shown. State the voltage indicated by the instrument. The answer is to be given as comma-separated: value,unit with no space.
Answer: 8,V
